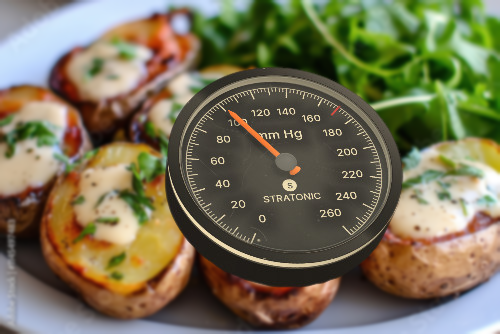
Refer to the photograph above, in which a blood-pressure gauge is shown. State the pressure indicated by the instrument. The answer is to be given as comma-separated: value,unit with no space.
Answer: 100,mmHg
